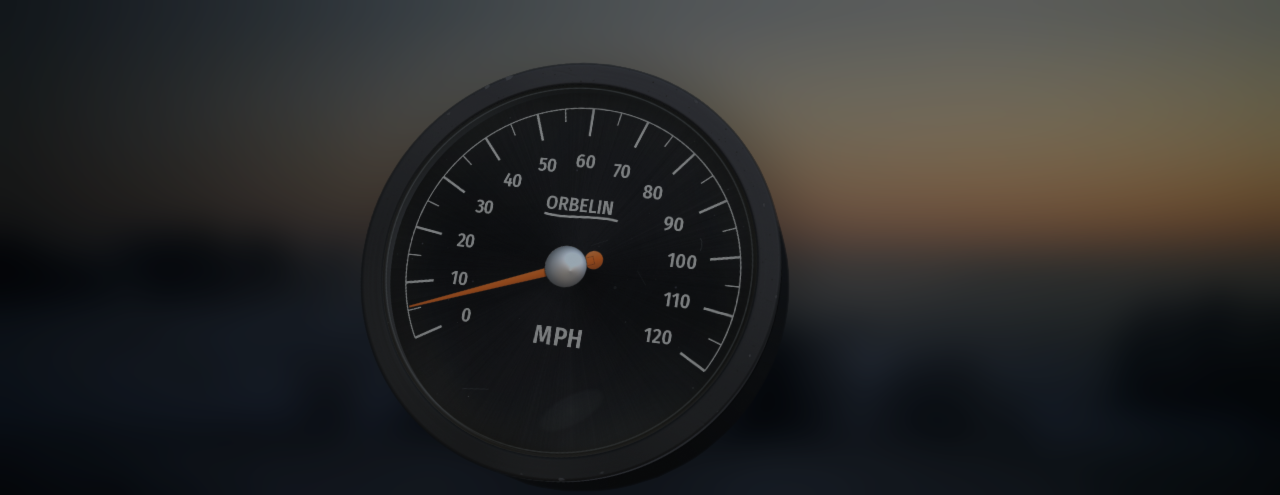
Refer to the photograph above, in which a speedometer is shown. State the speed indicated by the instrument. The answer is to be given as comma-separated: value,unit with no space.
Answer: 5,mph
